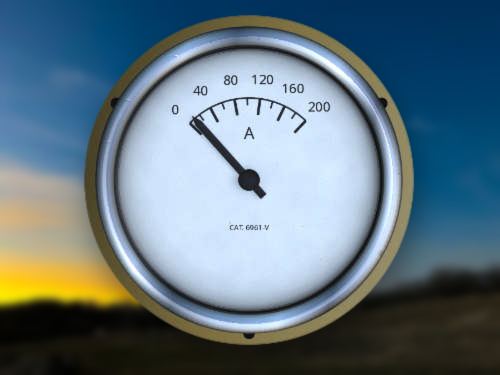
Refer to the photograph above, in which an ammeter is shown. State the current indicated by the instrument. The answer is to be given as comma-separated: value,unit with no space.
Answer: 10,A
